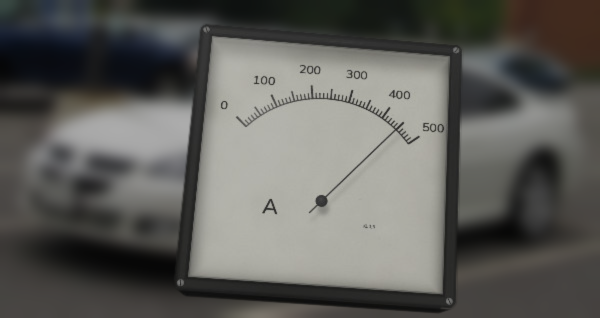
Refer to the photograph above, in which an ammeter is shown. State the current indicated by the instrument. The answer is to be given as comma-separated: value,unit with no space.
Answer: 450,A
